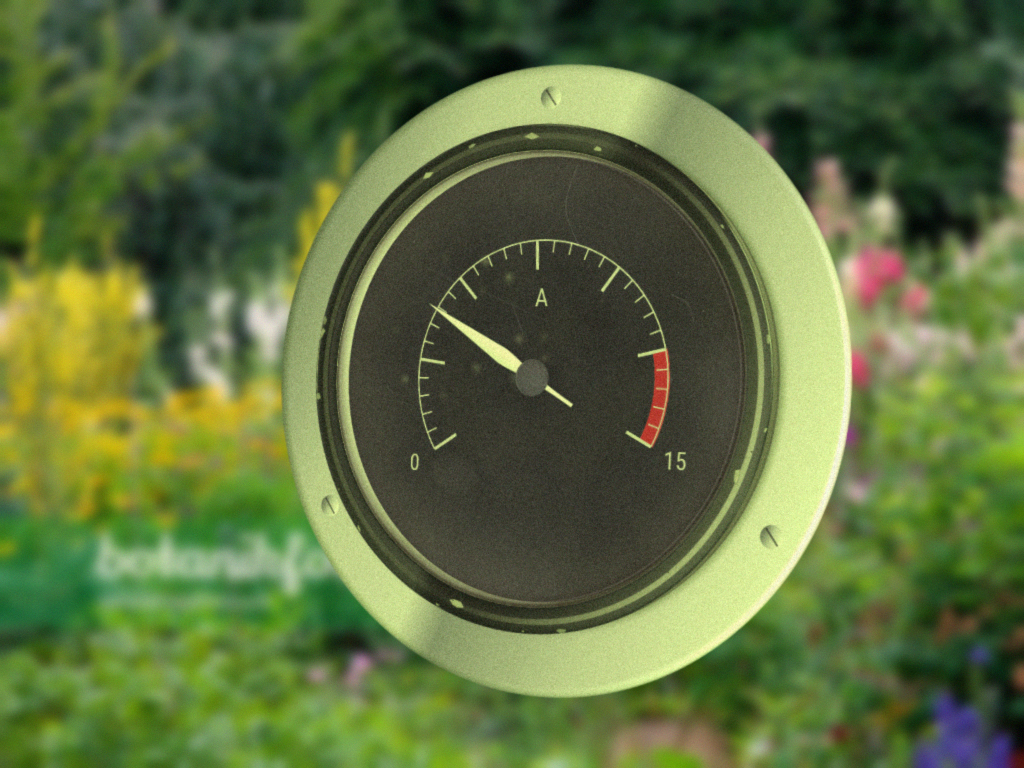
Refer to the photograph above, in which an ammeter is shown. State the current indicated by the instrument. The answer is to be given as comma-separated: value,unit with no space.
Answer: 4,A
